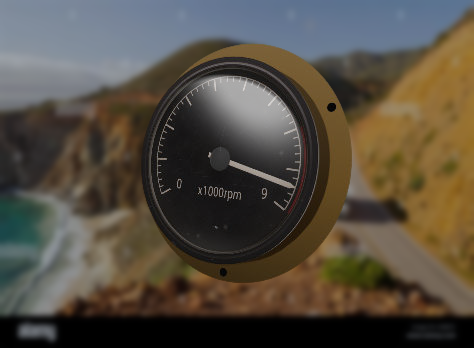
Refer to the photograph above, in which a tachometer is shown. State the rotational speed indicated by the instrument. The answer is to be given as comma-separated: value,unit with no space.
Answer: 8400,rpm
